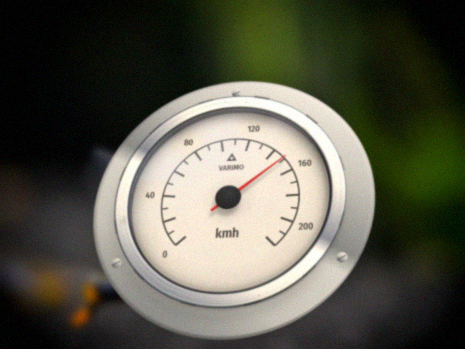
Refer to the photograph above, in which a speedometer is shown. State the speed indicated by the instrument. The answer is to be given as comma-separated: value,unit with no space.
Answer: 150,km/h
